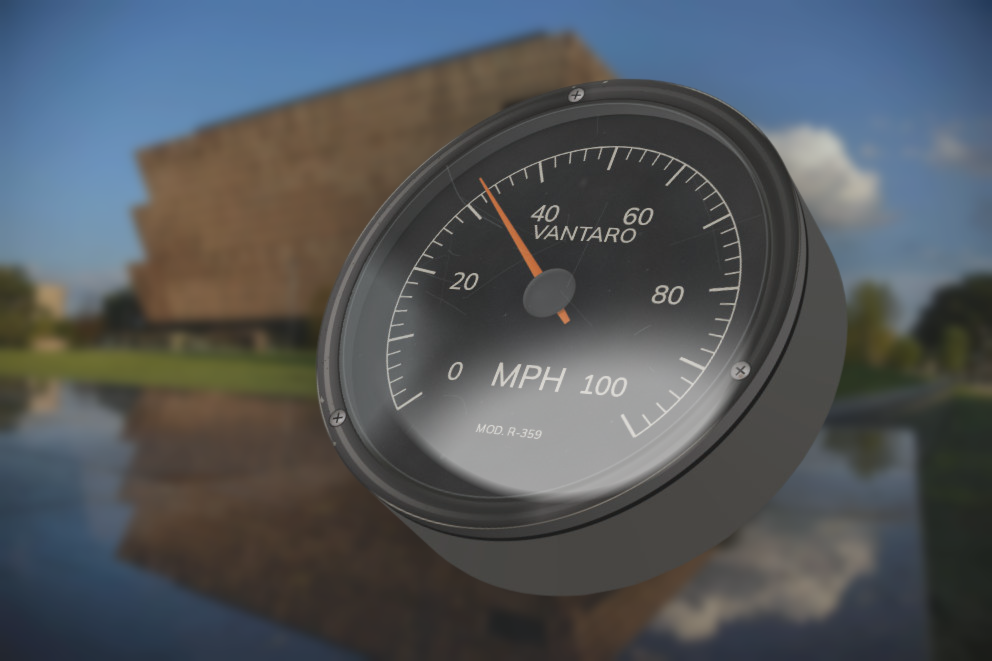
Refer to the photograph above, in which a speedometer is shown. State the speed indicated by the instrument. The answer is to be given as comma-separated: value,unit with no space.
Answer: 33,mph
